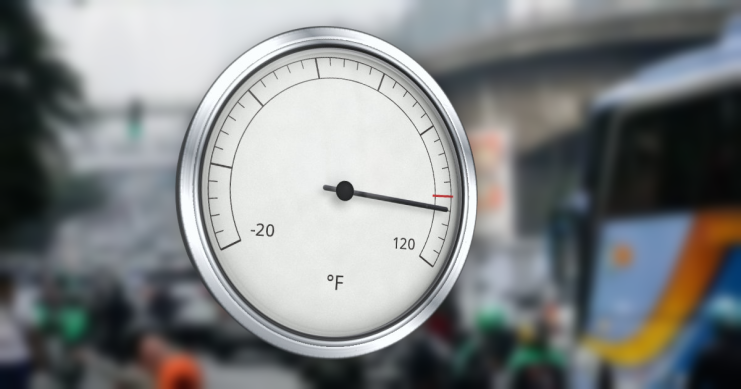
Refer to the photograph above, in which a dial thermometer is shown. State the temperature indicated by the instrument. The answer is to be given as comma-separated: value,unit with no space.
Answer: 104,°F
